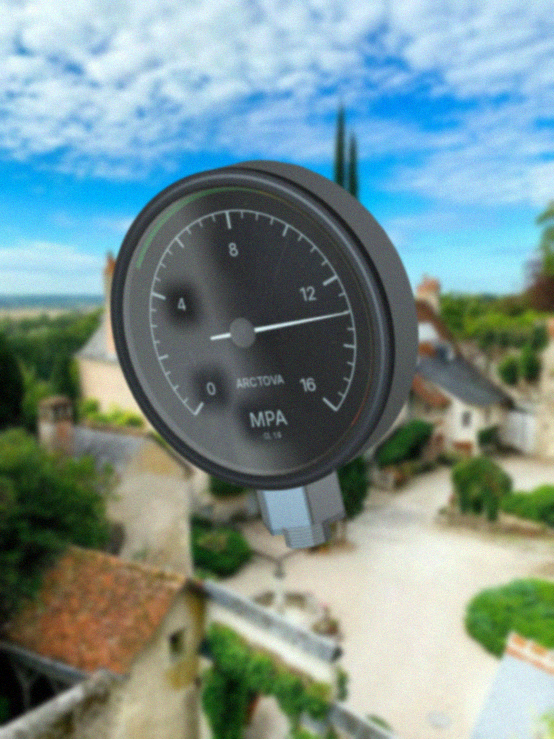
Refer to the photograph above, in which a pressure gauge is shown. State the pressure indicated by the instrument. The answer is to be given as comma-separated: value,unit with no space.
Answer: 13,MPa
